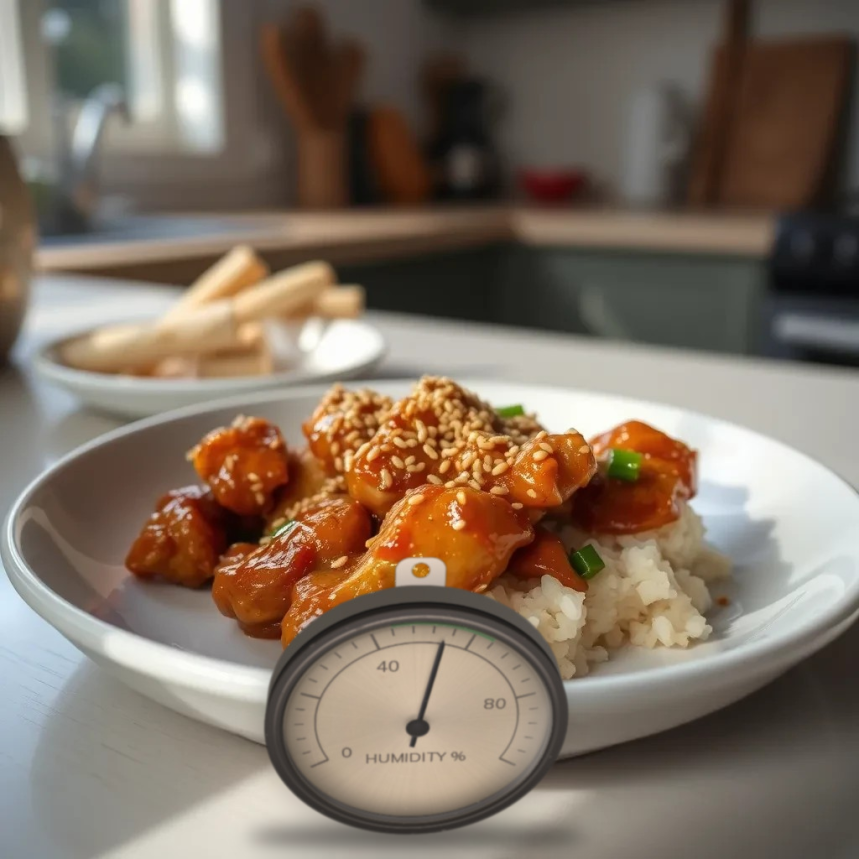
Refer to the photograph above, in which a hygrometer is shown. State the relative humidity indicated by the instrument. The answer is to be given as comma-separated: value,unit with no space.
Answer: 54,%
